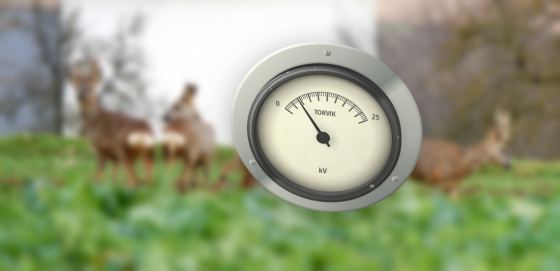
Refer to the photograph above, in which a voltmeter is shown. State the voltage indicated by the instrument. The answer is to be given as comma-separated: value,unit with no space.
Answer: 5,kV
